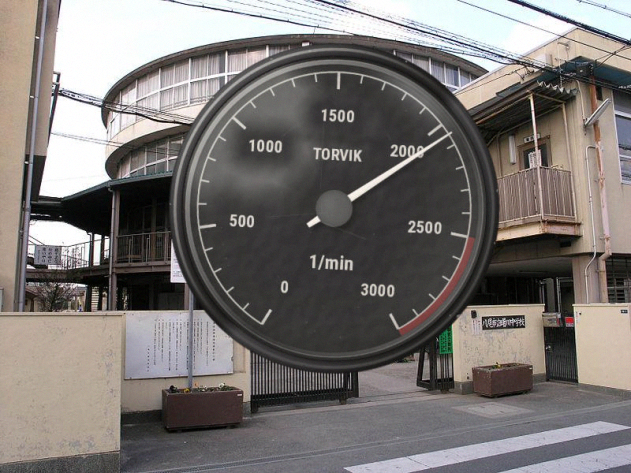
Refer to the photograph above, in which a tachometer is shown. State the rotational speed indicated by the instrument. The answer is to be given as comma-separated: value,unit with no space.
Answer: 2050,rpm
